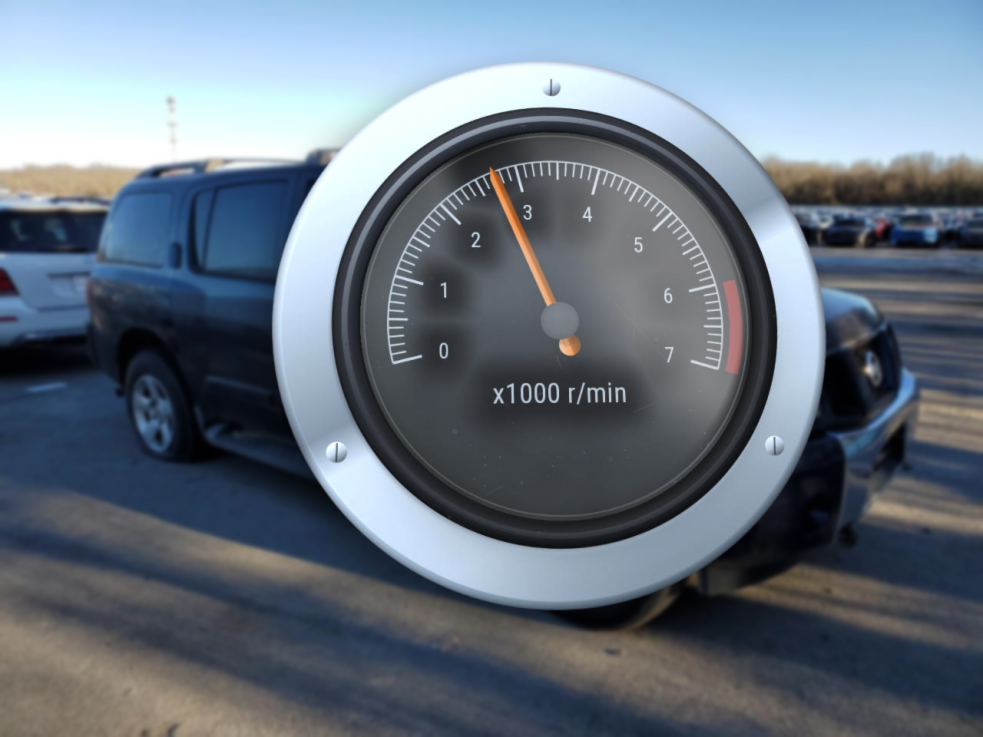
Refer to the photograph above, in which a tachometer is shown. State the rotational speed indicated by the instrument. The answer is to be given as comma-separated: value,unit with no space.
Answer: 2700,rpm
